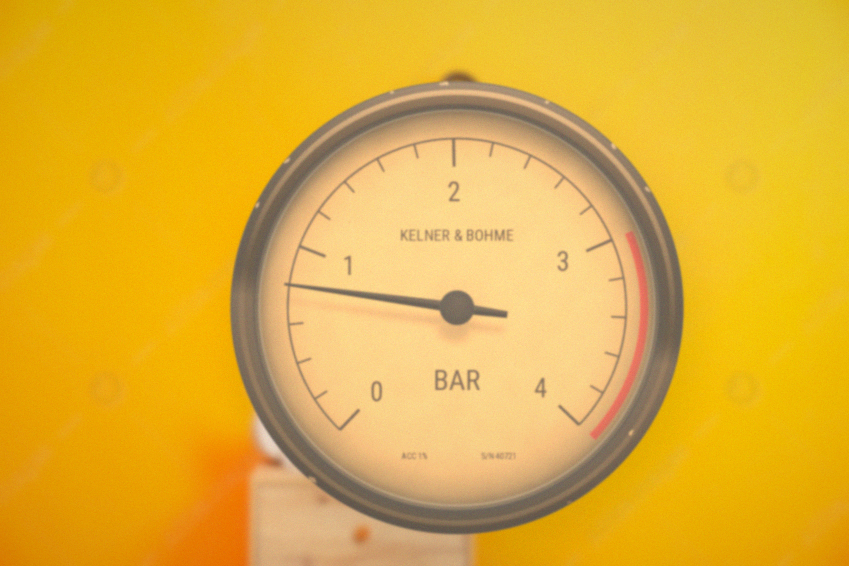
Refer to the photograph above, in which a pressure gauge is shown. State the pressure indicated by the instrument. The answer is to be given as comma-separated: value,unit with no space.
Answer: 0.8,bar
